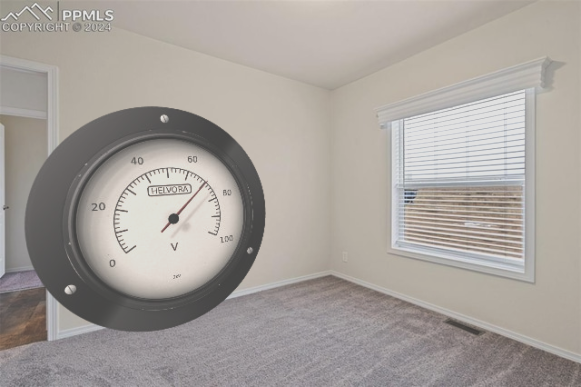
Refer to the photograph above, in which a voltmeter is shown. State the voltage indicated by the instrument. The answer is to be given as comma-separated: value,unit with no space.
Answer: 70,V
